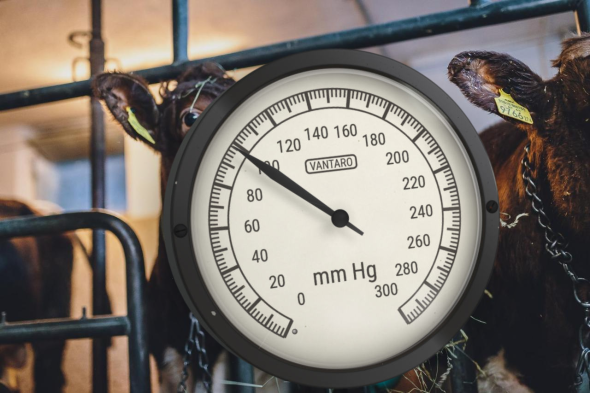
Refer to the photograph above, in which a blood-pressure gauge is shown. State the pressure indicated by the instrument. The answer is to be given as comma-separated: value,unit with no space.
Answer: 98,mmHg
